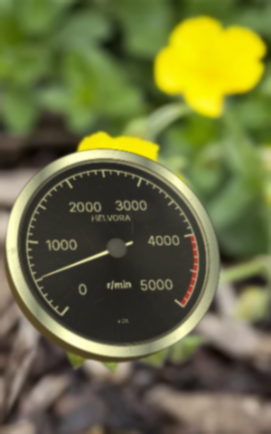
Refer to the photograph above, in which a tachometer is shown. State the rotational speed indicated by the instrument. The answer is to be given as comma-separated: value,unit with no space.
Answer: 500,rpm
